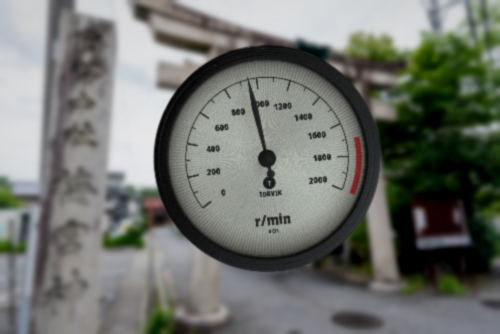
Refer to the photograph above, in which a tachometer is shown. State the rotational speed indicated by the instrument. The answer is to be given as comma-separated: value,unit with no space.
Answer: 950,rpm
